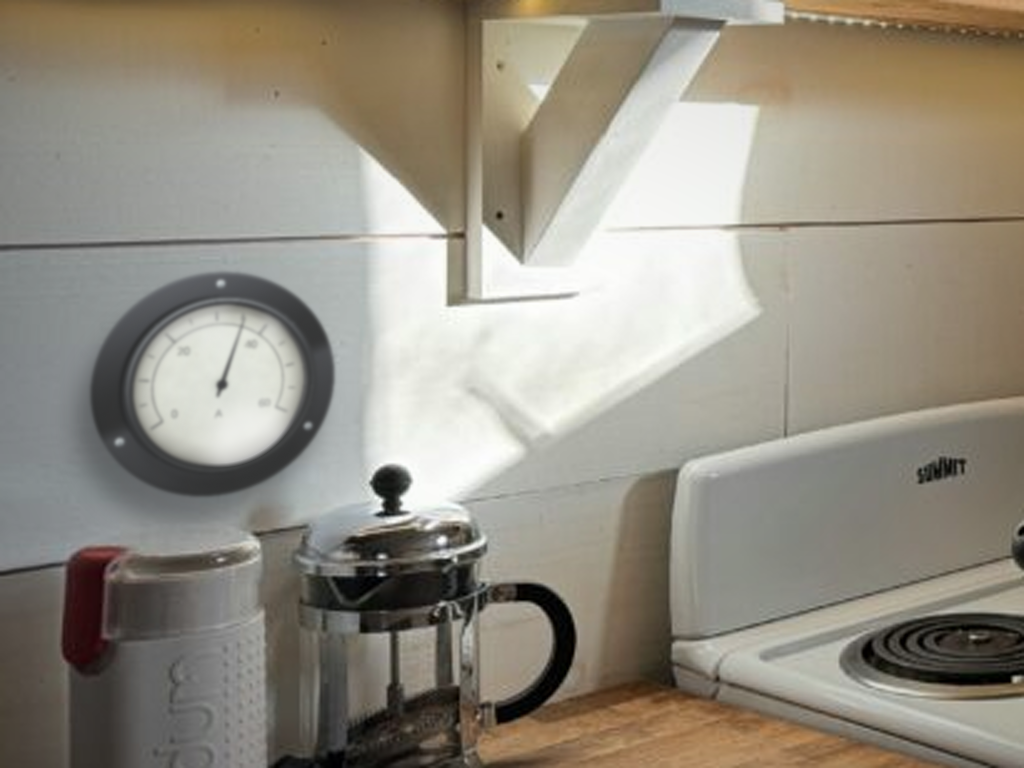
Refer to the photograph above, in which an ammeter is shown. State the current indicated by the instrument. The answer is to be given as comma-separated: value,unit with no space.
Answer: 35,A
